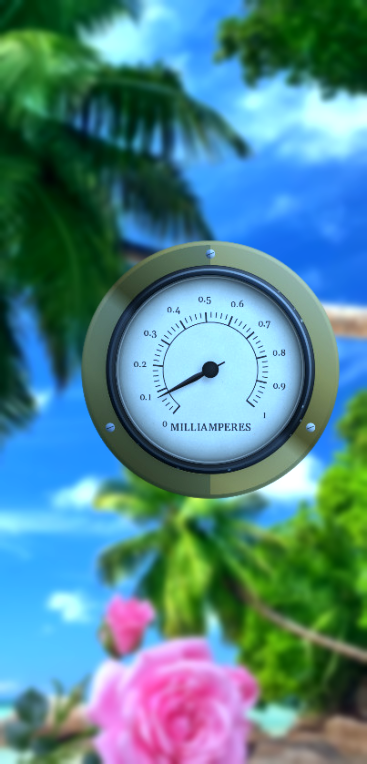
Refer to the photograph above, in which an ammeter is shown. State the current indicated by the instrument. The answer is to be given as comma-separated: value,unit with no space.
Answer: 0.08,mA
